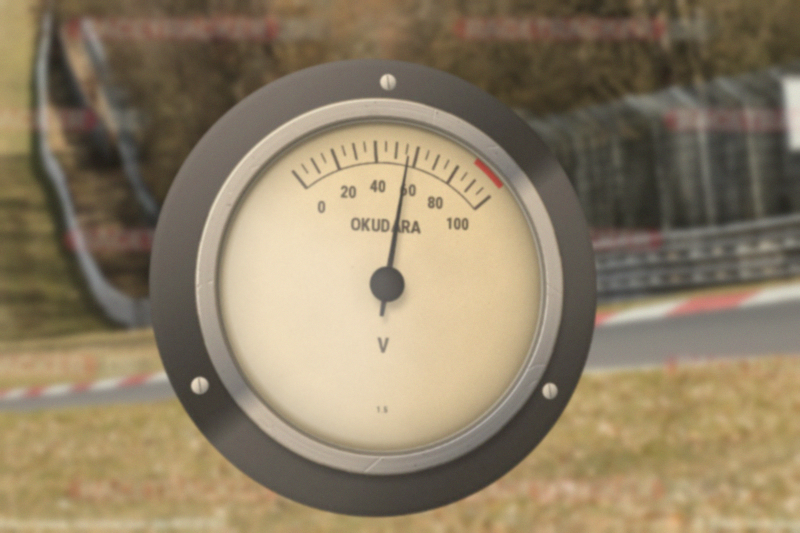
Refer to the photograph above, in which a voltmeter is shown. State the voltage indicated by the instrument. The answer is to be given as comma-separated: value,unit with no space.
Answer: 55,V
